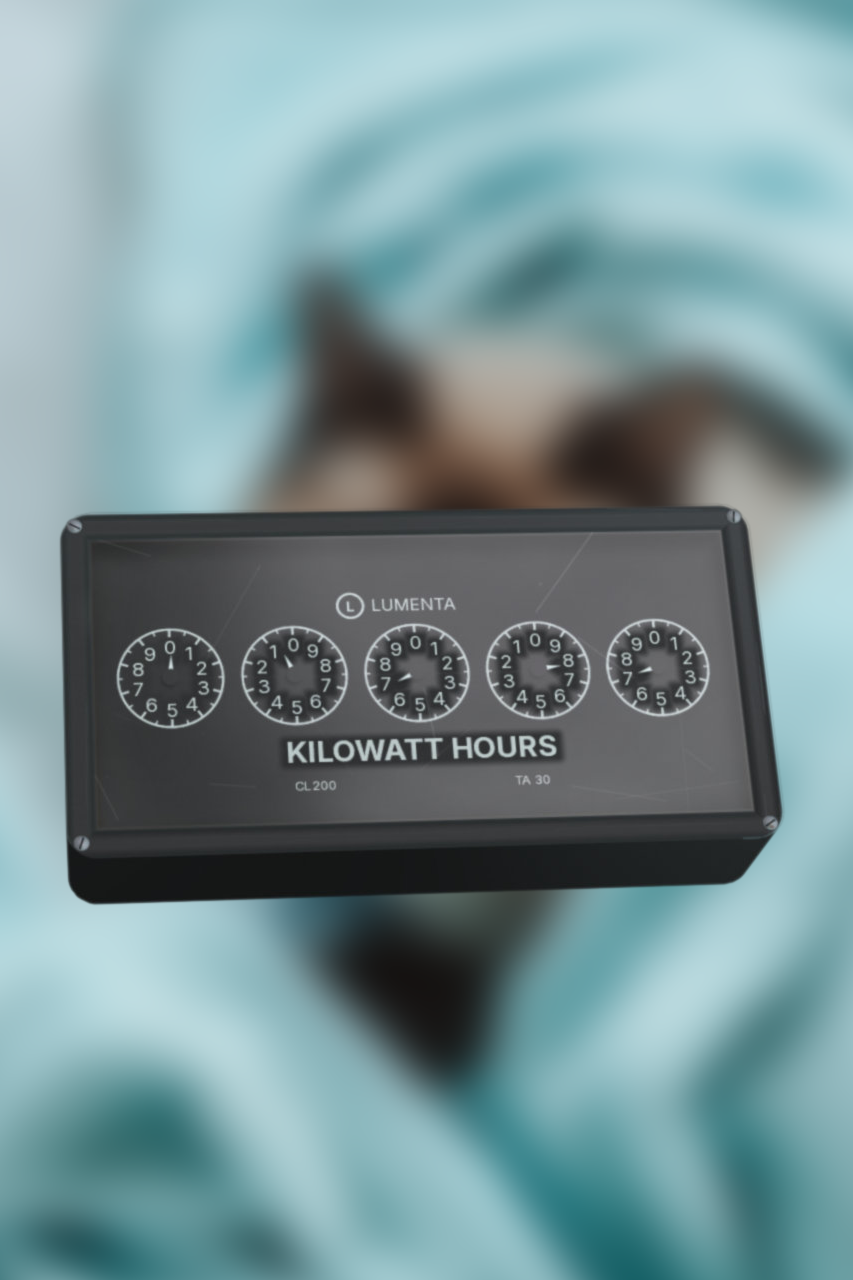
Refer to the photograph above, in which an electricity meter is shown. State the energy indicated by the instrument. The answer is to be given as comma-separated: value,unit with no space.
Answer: 677,kWh
